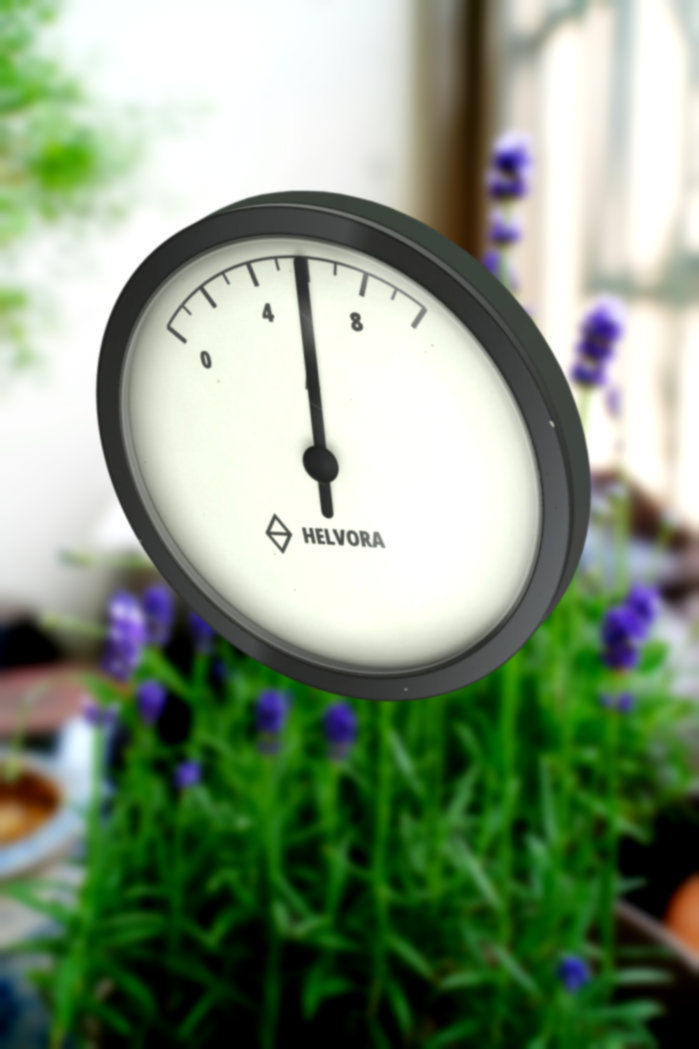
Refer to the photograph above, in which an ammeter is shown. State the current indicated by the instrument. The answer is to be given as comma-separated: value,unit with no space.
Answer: 6,A
